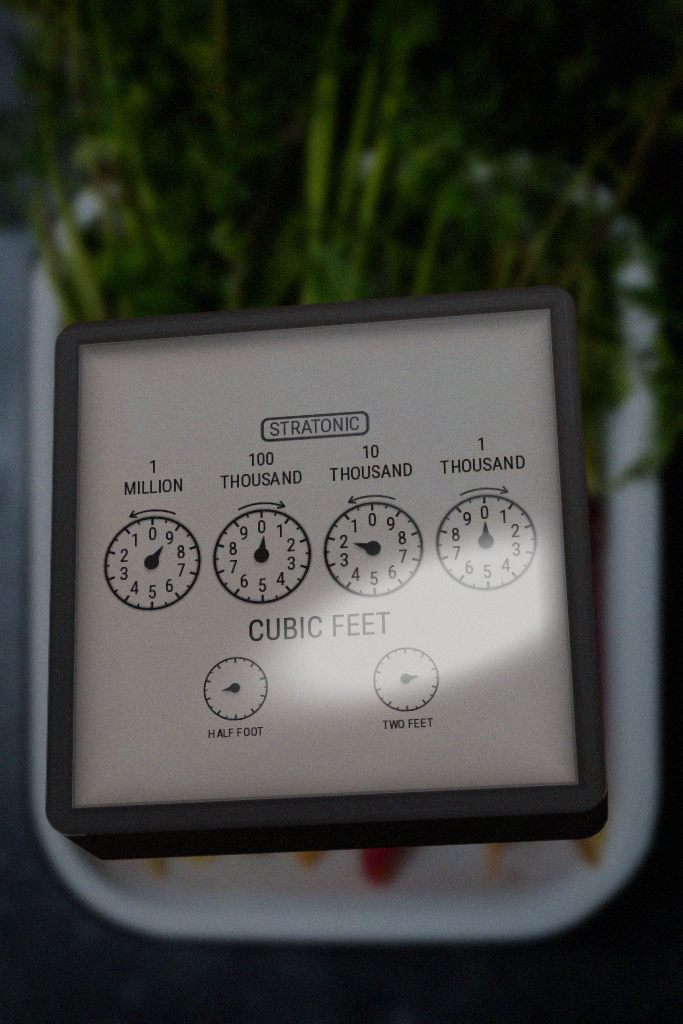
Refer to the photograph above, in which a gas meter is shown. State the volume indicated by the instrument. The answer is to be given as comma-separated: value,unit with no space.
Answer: 902000,ft³
